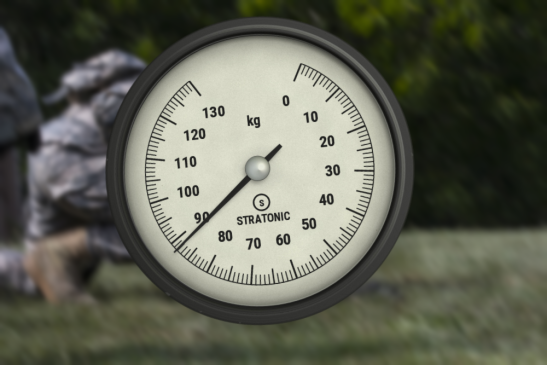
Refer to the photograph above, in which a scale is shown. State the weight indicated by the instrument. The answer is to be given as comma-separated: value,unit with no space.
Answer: 88,kg
